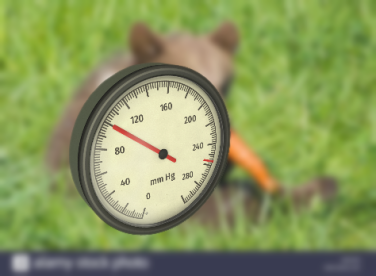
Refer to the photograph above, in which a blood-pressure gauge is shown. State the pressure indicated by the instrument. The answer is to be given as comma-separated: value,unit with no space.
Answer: 100,mmHg
